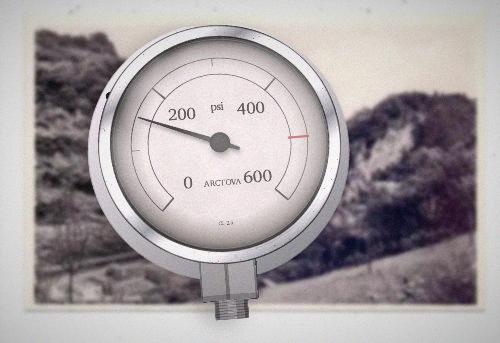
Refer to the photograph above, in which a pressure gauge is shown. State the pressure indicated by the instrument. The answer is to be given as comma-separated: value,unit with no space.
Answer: 150,psi
